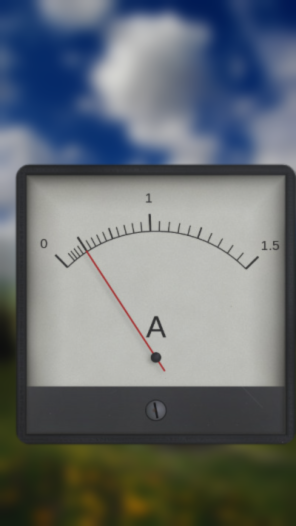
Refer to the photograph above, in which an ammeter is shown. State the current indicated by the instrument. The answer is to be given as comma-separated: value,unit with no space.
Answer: 0.5,A
